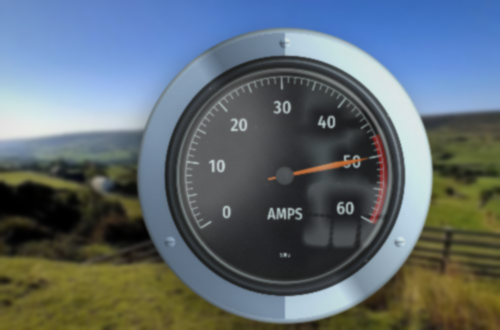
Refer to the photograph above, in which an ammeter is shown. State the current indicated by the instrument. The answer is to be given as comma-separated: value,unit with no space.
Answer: 50,A
